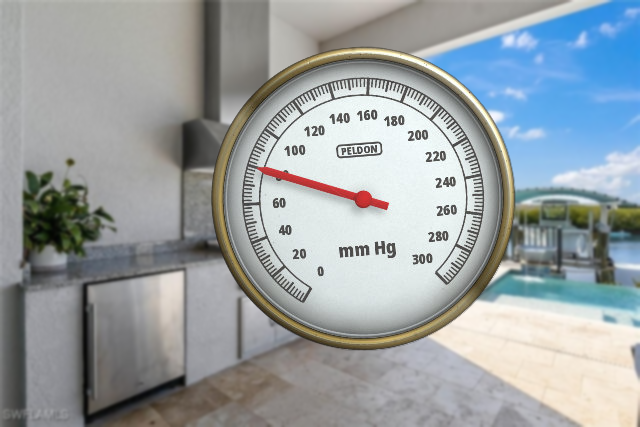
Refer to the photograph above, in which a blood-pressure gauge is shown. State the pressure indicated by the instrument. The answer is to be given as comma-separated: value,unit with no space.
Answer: 80,mmHg
